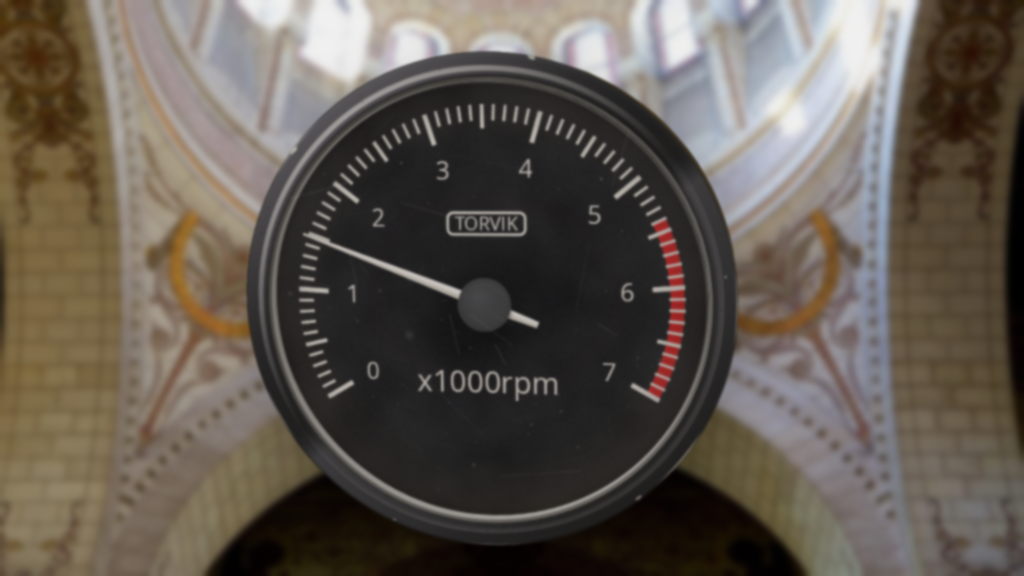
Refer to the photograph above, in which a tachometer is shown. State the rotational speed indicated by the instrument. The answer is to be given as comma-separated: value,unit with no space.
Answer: 1500,rpm
